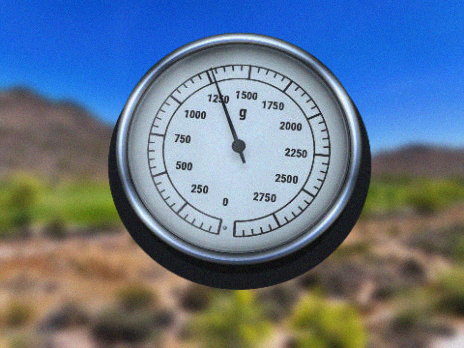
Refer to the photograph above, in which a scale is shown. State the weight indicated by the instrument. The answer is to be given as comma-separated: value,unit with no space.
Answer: 1275,g
